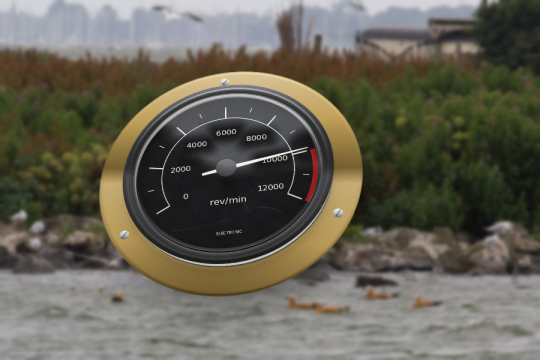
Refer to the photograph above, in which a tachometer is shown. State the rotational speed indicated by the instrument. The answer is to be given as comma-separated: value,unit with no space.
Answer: 10000,rpm
